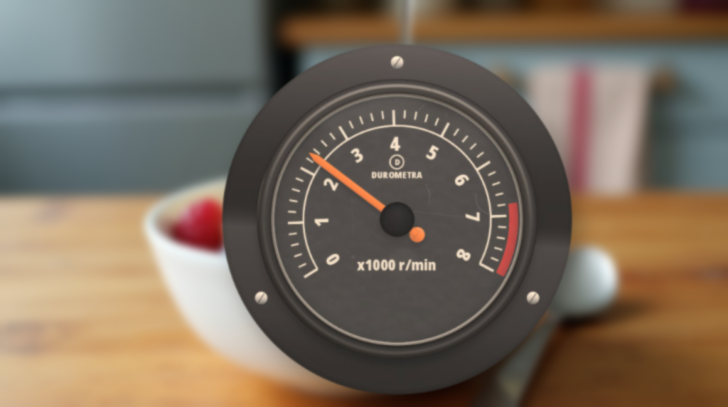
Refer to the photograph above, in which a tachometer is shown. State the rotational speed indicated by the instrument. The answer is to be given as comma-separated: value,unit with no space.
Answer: 2300,rpm
